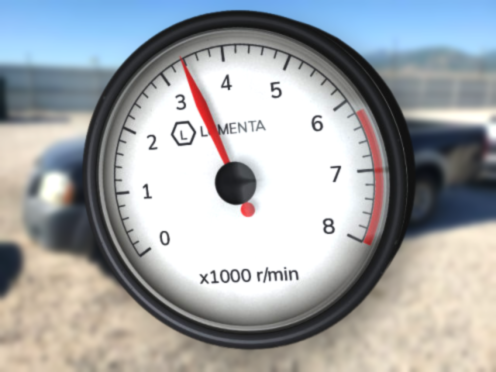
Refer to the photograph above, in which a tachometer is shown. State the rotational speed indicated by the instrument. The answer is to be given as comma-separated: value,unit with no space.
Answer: 3400,rpm
